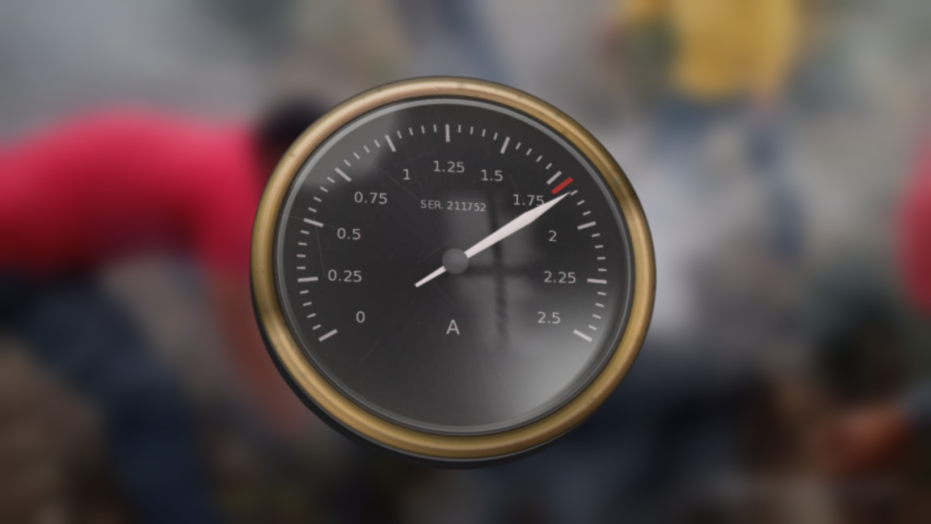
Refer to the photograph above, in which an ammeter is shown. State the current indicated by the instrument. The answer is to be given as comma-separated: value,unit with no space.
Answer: 1.85,A
